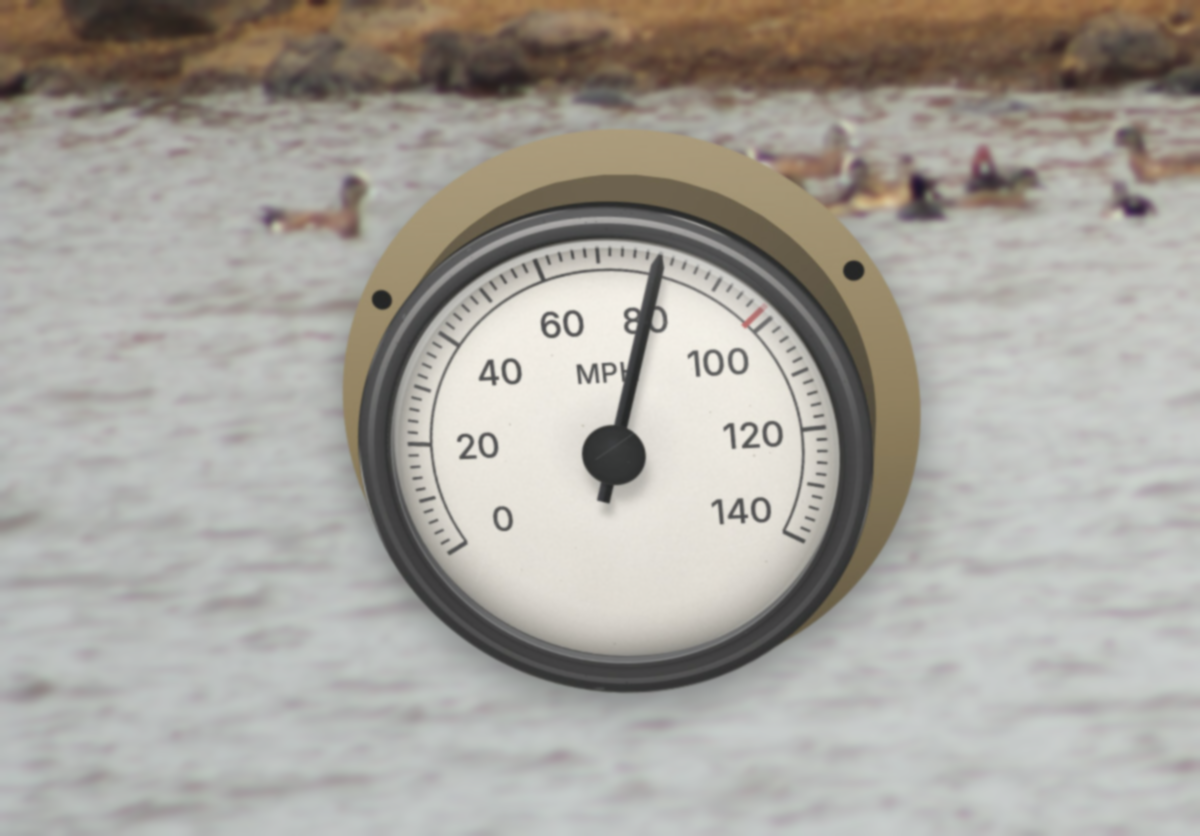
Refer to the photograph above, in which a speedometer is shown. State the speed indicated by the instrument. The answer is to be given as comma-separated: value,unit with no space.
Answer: 80,mph
